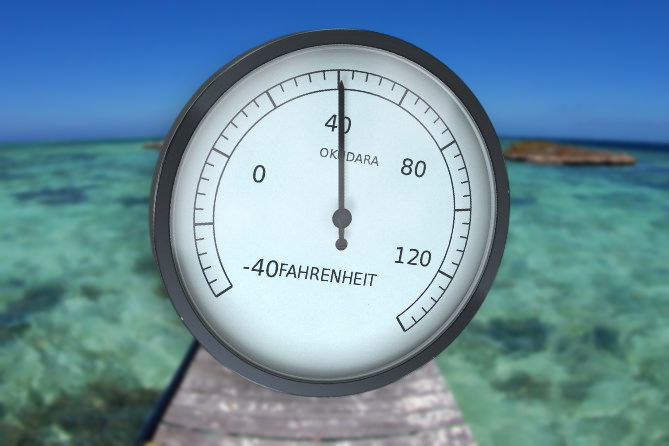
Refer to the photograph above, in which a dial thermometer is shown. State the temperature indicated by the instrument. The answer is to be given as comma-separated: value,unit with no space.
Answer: 40,°F
